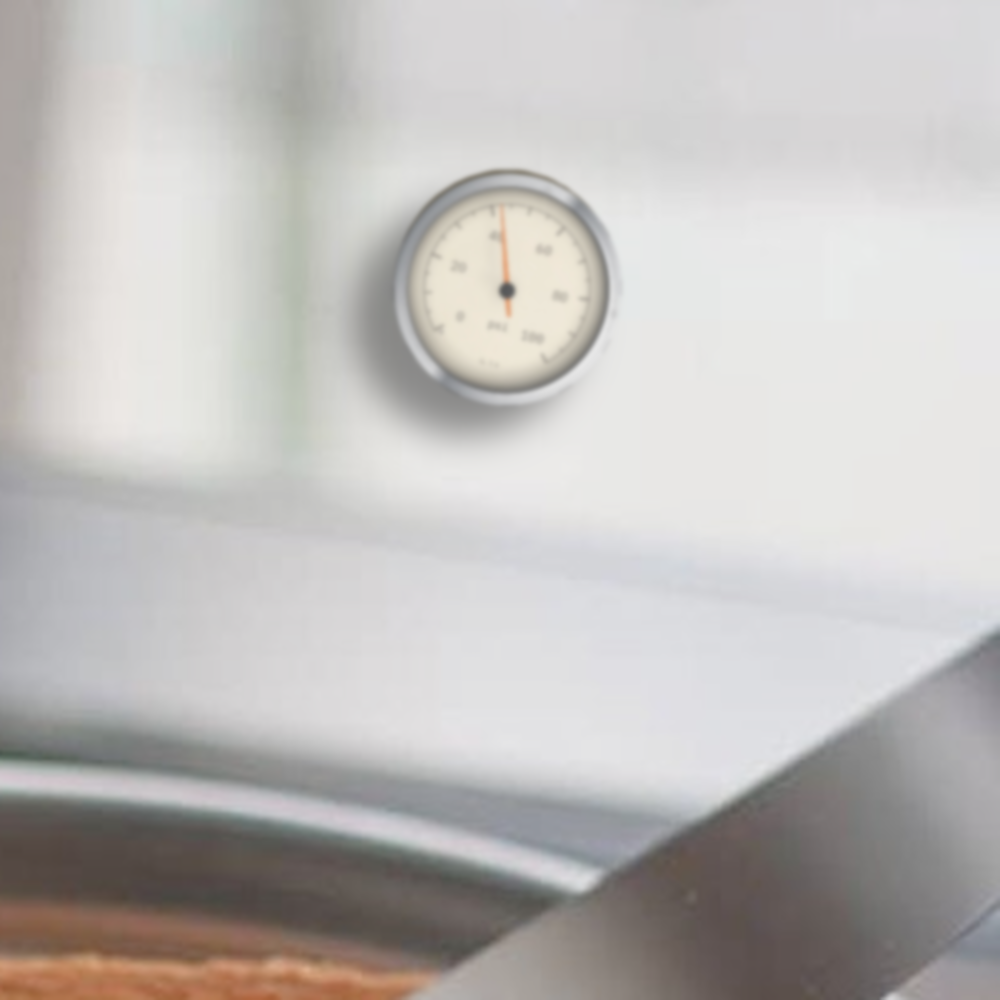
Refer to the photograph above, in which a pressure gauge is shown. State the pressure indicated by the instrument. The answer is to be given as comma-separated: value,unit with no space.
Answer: 42.5,psi
